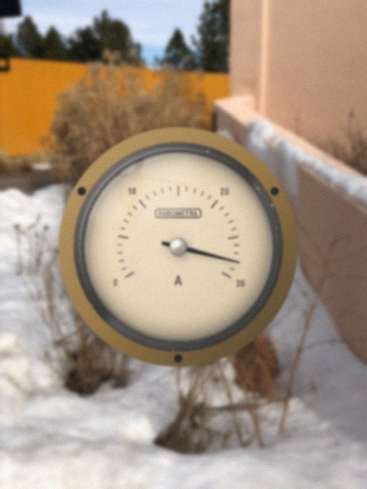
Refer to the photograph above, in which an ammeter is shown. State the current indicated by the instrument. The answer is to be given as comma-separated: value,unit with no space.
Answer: 28,A
